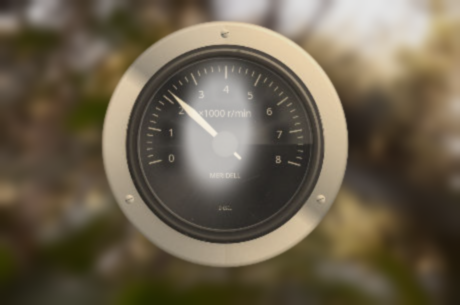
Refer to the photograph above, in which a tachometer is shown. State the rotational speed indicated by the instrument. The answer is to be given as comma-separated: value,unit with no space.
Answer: 2200,rpm
